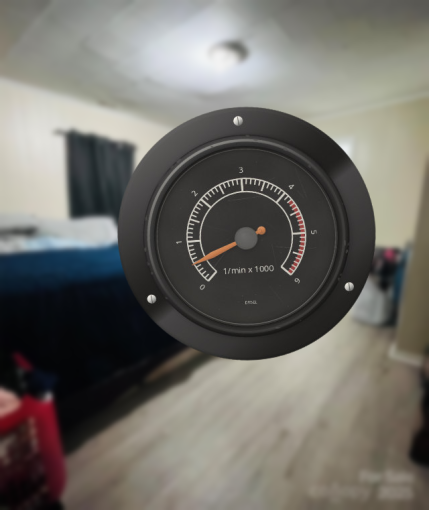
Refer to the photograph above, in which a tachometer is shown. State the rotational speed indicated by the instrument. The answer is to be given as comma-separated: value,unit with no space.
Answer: 500,rpm
